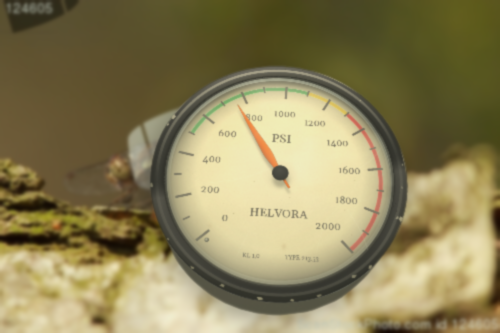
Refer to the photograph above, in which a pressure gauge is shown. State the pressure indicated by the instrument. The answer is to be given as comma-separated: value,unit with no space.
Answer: 750,psi
